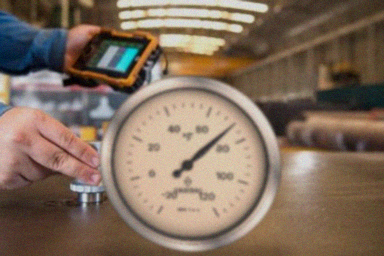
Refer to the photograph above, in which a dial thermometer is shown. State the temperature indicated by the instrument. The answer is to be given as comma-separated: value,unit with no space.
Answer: 72,°F
